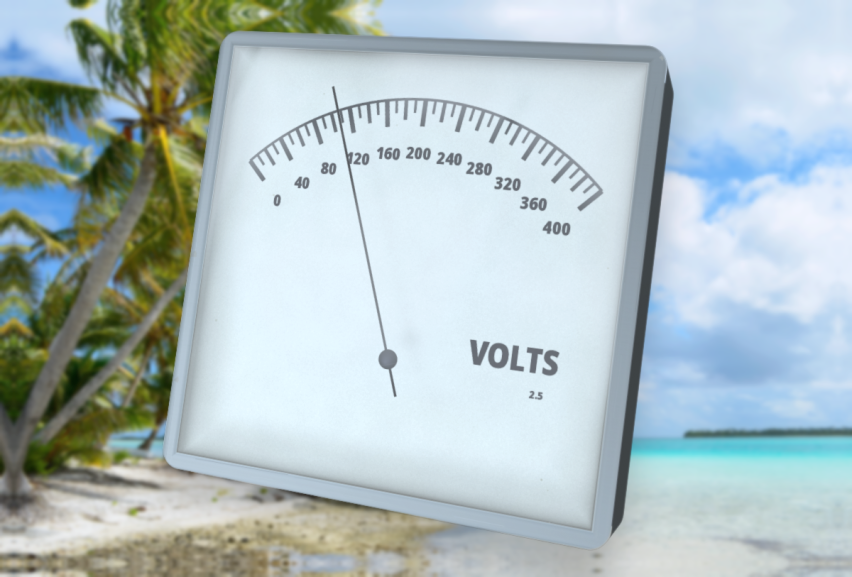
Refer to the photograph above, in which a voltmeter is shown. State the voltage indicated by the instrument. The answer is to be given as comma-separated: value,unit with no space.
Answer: 110,V
